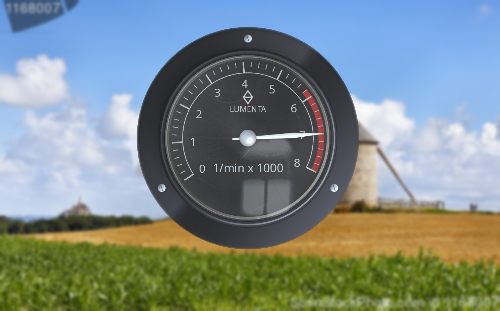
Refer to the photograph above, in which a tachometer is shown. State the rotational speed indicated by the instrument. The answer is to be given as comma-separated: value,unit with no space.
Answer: 7000,rpm
